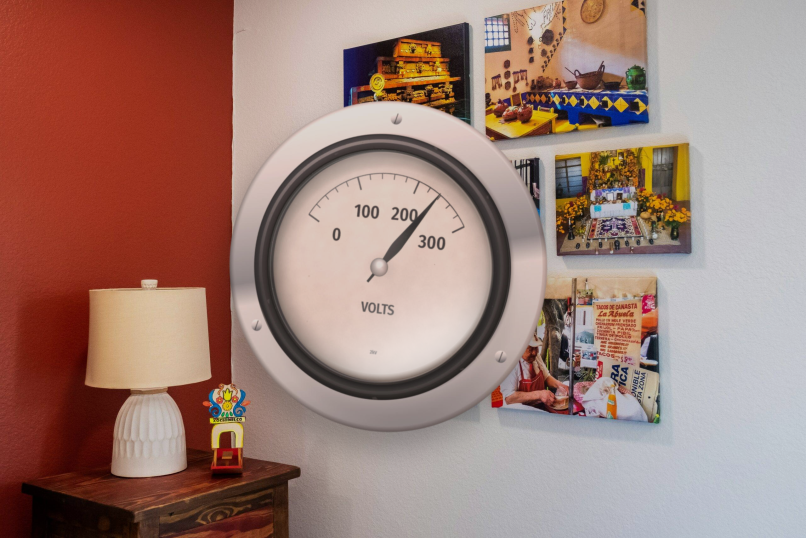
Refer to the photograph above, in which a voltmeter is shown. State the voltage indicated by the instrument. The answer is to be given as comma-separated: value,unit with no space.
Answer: 240,V
